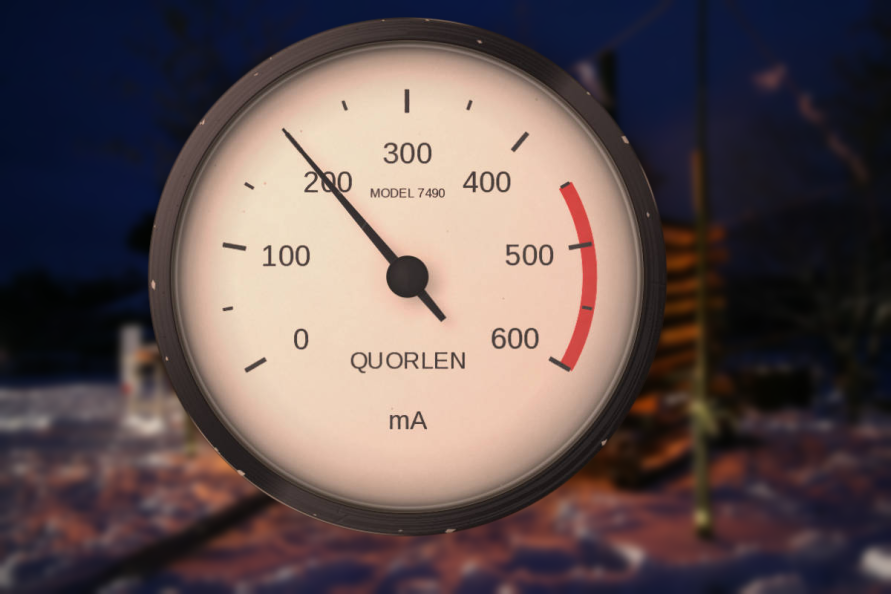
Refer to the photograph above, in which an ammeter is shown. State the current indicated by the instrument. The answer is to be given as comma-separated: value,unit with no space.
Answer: 200,mA
